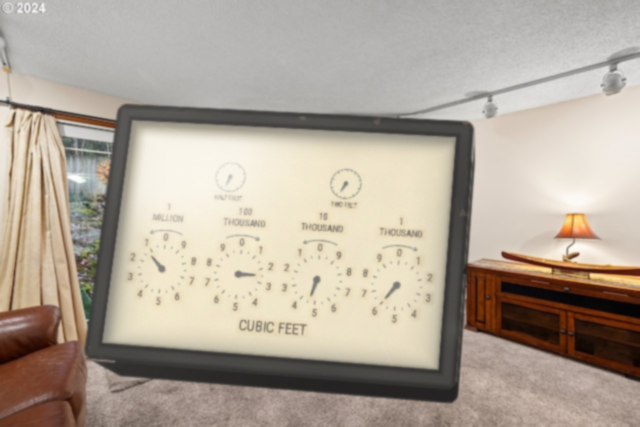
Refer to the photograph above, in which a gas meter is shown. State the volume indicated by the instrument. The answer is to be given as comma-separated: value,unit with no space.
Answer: 124600,ft³
